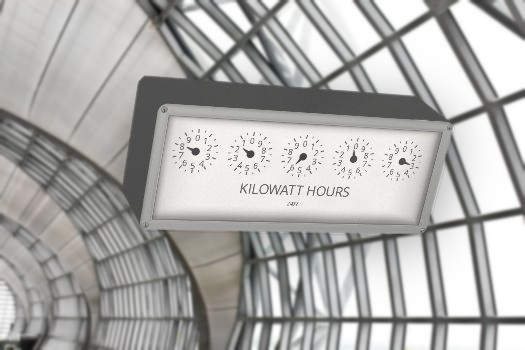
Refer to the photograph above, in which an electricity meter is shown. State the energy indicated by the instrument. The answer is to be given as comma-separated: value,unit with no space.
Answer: 81603,kWh
